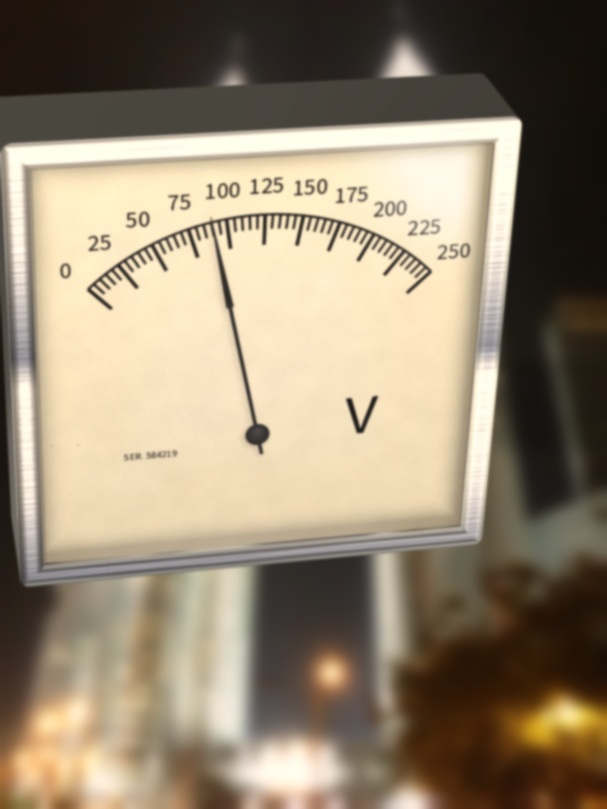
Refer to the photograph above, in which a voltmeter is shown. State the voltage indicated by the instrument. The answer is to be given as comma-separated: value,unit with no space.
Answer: 90,V
